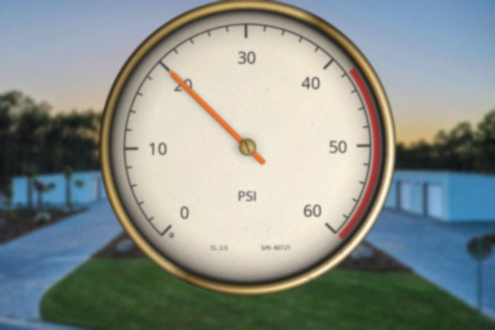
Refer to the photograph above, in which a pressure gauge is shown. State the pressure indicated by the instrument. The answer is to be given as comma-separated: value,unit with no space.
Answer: 20,psi
